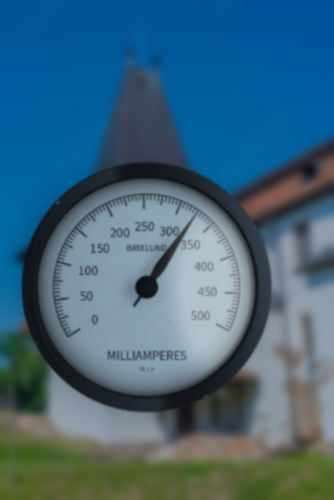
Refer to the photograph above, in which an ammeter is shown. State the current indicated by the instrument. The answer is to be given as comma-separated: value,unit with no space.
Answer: 325,mA
